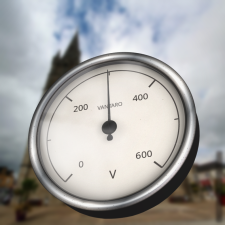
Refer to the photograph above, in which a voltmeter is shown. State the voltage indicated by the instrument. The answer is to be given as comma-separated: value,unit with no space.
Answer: 300,V
